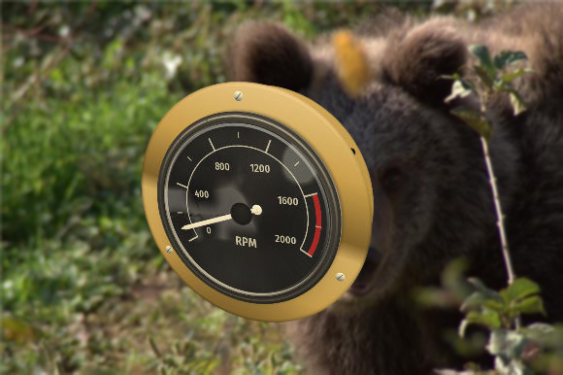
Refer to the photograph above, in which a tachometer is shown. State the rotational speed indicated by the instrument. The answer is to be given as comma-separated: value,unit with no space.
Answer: 100,rpm
